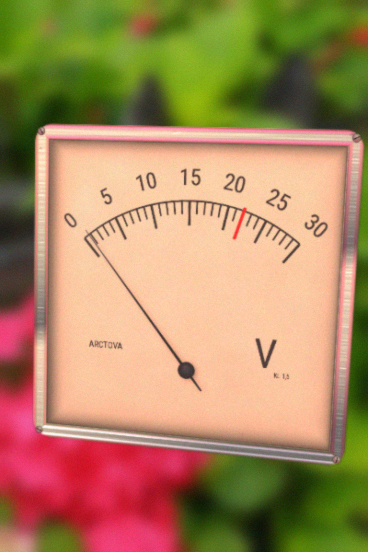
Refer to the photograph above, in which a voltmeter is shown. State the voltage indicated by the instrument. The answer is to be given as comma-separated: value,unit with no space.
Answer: 1,V
